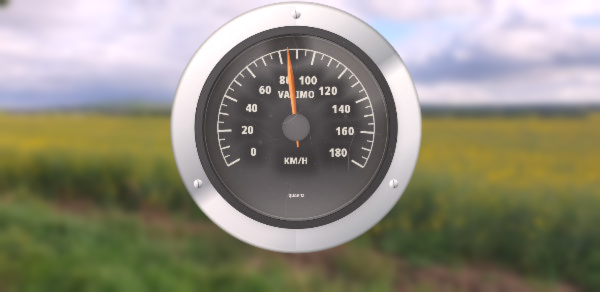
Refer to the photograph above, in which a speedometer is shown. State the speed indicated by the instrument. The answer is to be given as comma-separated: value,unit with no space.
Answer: 85,km/h
